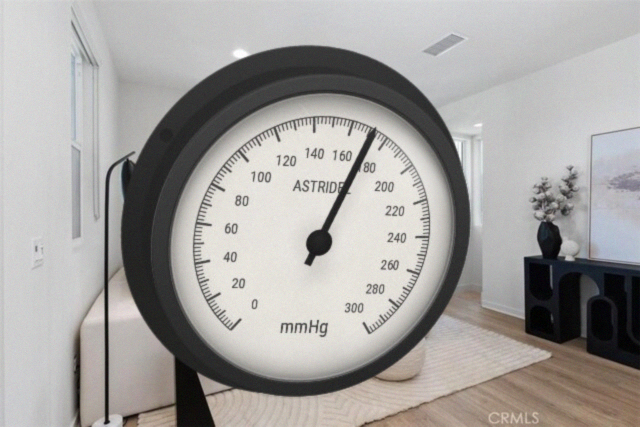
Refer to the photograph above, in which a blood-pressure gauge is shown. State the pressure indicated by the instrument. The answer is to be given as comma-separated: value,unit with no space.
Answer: 170,mmHg
